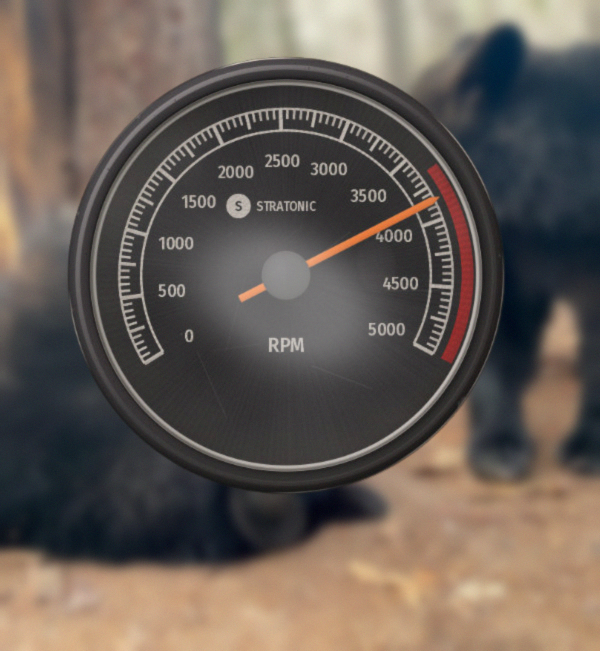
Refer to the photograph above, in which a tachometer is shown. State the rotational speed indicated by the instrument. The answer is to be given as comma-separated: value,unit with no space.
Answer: 3850,rpm
